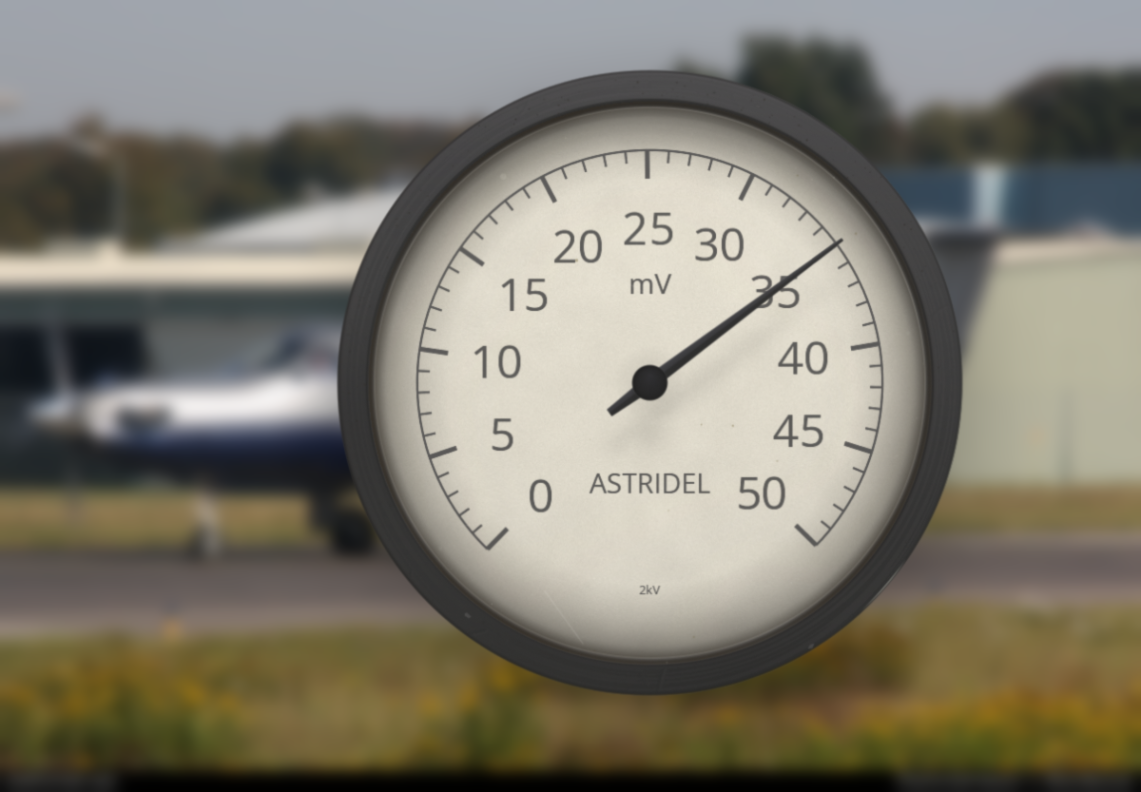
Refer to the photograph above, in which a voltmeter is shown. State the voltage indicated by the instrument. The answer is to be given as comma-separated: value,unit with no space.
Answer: 35,mV
